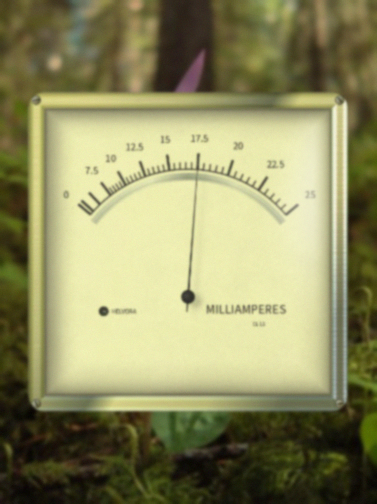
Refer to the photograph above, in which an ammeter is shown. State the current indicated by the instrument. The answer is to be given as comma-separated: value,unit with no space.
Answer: 17.5,mA
